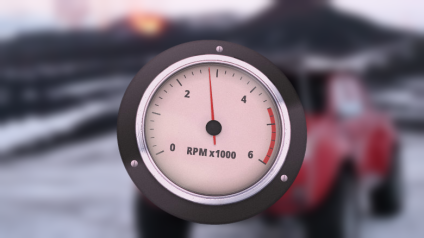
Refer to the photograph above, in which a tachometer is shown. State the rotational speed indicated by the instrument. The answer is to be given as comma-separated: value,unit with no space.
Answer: 2800,rpm
